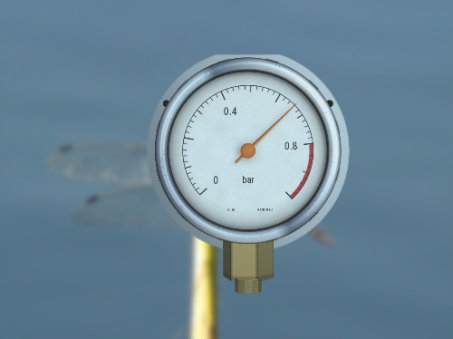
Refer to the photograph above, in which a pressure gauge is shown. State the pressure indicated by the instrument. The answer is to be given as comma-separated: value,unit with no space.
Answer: 0.66,bar
